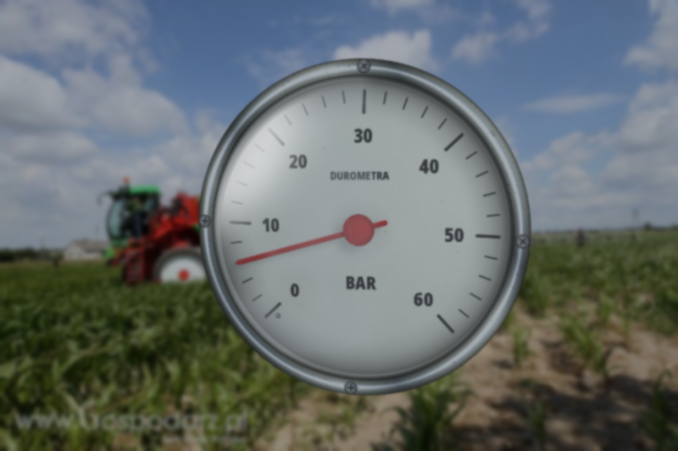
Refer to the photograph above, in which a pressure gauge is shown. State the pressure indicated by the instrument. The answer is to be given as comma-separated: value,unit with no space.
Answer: 6,bar
